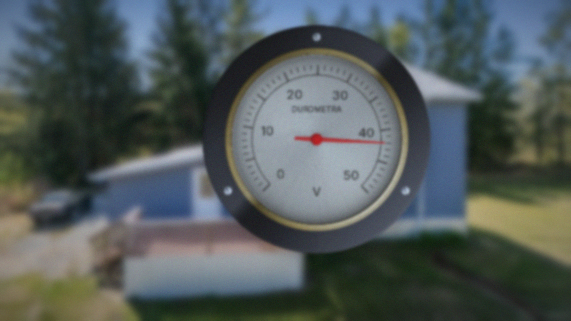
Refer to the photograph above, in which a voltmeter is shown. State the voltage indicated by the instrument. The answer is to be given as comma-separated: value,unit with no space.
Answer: 42,V
